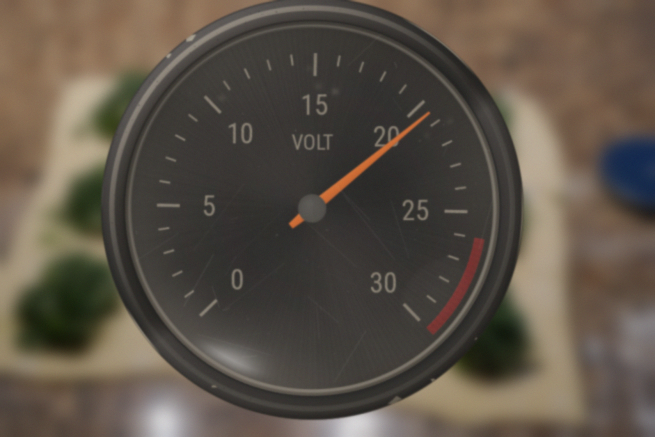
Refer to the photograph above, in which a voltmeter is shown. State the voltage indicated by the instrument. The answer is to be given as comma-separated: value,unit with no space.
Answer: 20.5,V
